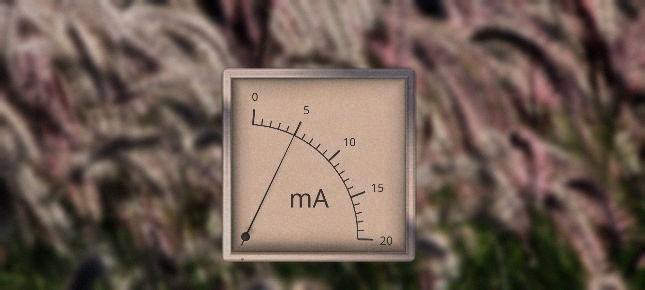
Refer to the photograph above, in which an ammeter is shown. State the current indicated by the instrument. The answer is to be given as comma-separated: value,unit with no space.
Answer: 5,mA
